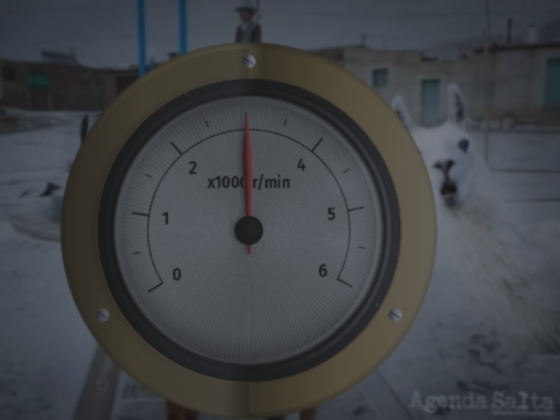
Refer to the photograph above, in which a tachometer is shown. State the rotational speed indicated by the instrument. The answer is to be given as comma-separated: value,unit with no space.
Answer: 3000,rpm
